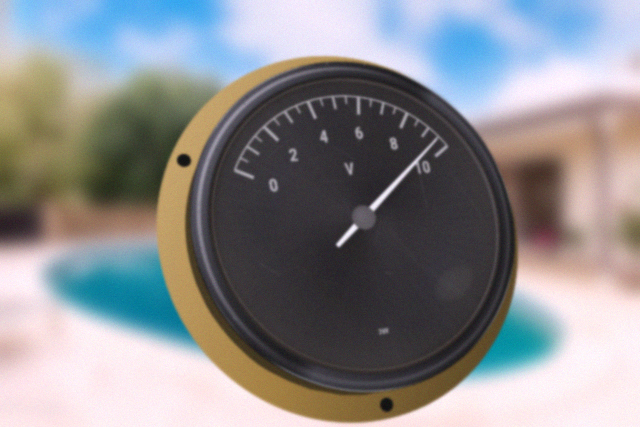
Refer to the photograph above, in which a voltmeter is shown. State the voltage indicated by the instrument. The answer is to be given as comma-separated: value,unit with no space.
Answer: 9.5,V
